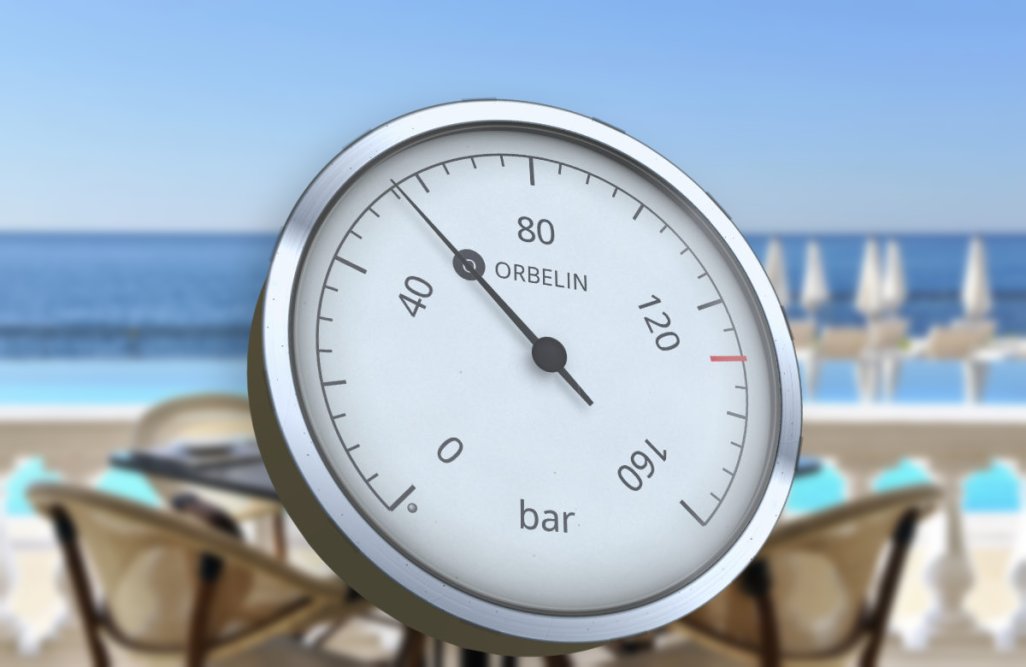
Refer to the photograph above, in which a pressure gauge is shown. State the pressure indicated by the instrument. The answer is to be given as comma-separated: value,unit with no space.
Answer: 55,bar
